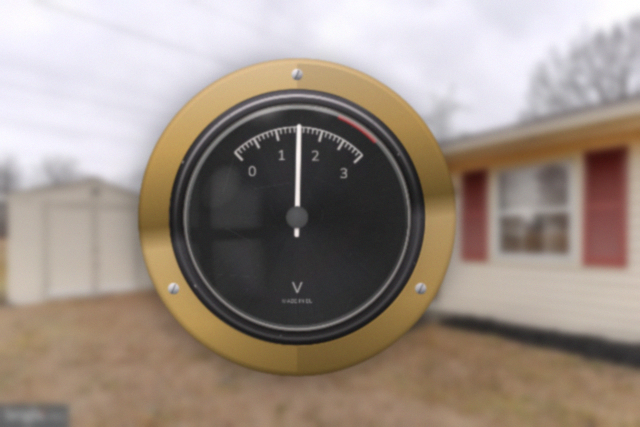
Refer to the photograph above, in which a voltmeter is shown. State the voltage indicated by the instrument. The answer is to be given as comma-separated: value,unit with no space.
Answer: 1.5,V
